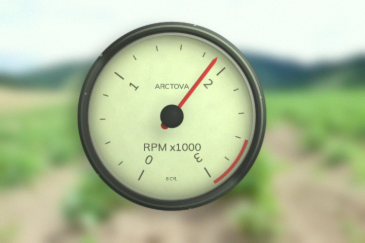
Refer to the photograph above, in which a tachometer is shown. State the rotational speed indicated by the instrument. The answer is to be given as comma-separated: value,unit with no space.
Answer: 1900,rpm
